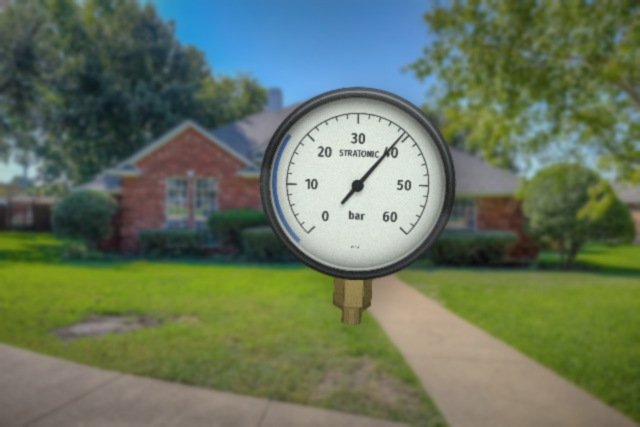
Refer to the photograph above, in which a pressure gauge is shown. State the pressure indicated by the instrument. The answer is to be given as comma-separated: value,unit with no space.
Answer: 39,bar
